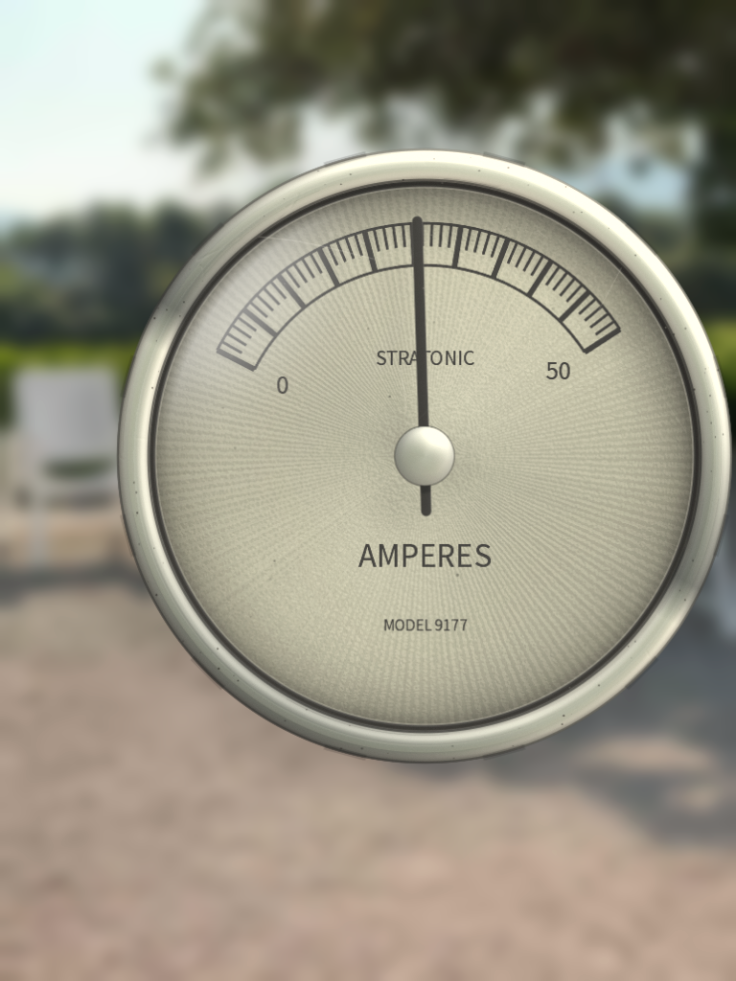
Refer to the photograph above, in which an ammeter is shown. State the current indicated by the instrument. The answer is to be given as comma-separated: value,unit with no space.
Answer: 25.5,A
